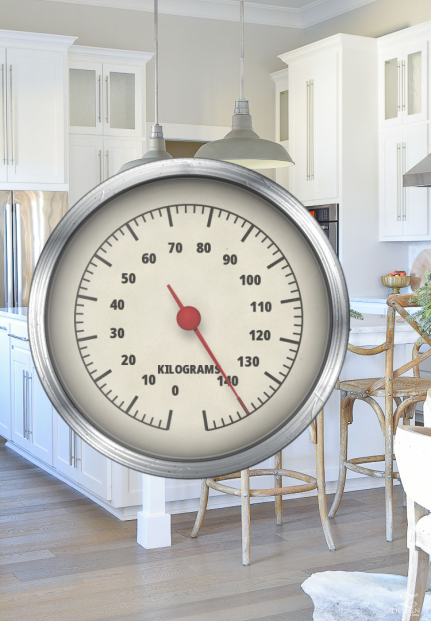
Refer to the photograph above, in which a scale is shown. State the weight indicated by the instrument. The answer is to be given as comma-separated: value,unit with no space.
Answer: 140,kg
